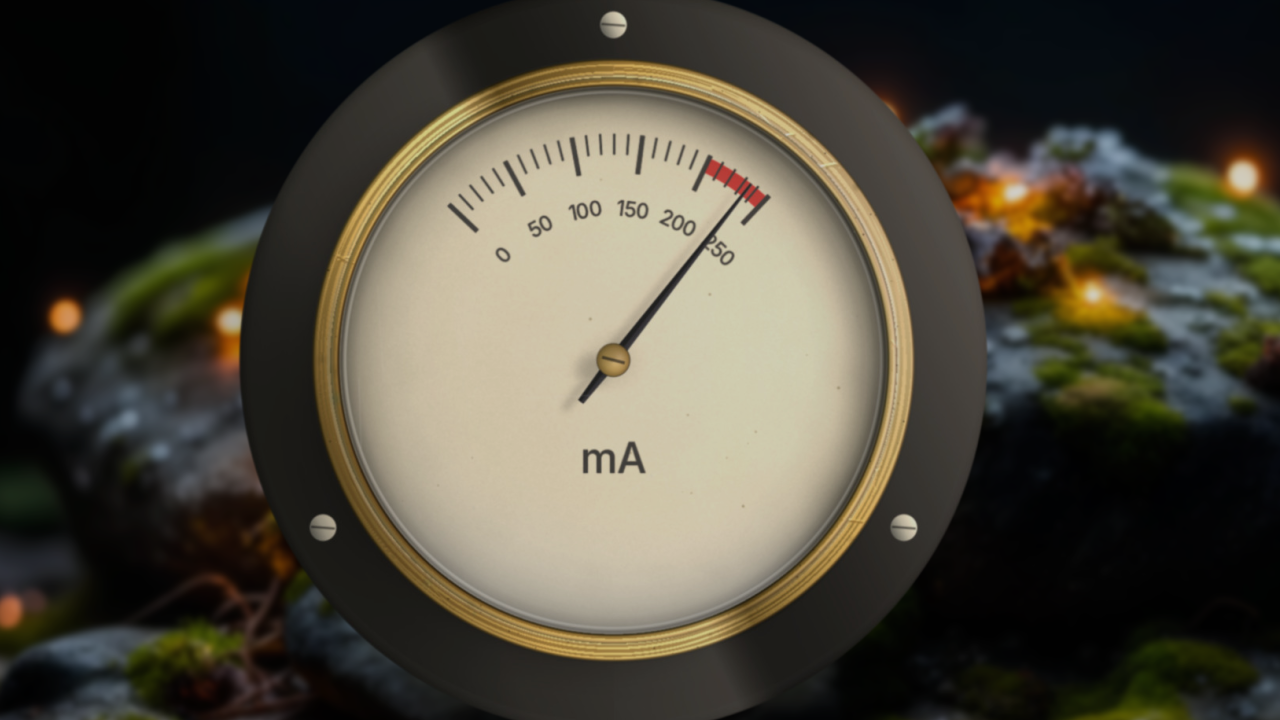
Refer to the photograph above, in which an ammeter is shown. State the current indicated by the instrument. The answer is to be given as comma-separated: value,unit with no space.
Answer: 235,mA
